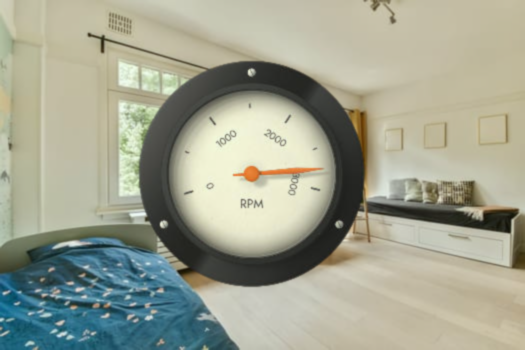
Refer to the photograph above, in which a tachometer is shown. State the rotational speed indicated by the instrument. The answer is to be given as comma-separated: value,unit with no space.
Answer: 2750,rpm
